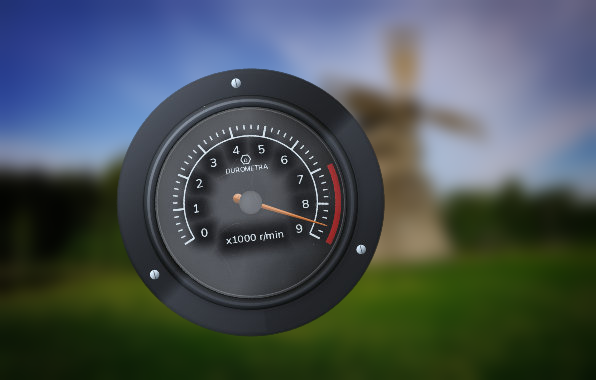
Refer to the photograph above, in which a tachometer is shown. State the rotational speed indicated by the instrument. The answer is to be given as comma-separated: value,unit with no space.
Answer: 8600,rpm
